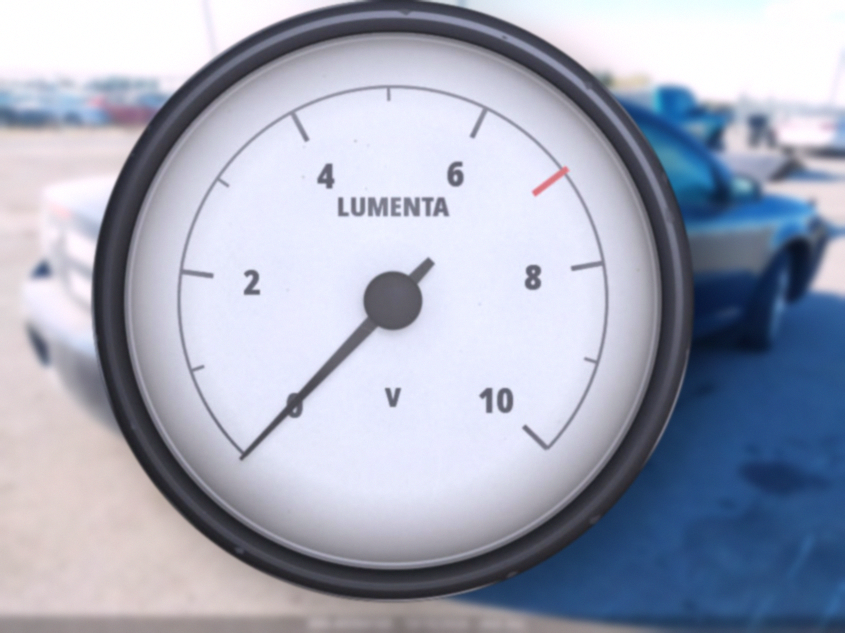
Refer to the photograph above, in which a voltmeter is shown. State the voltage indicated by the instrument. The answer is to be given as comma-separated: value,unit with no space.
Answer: 0,V
